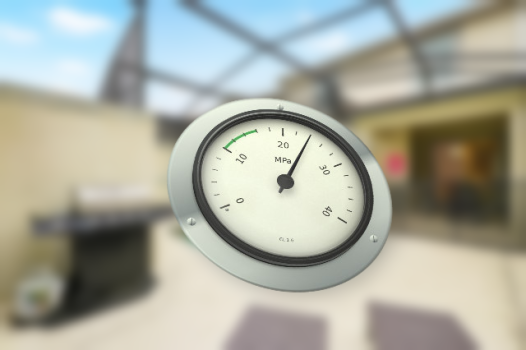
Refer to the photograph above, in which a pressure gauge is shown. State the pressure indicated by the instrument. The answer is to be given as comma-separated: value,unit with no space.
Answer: 24,MPa
